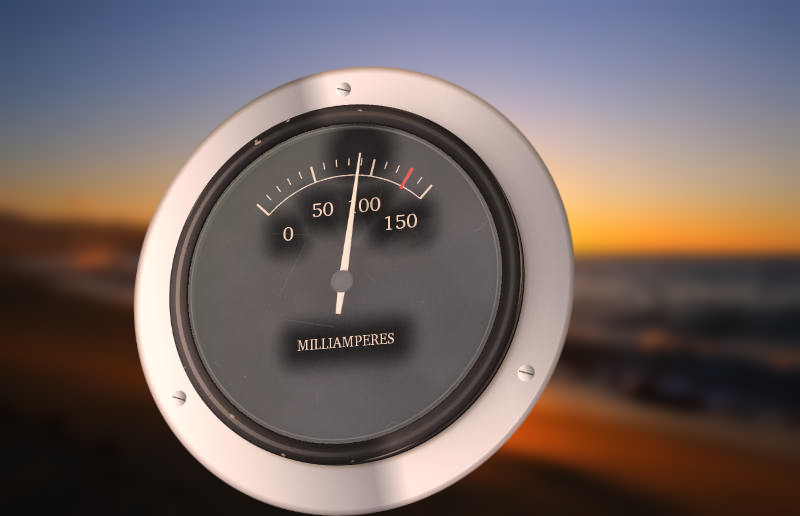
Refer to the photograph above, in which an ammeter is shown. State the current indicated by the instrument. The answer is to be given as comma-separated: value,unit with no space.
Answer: 90,mA
